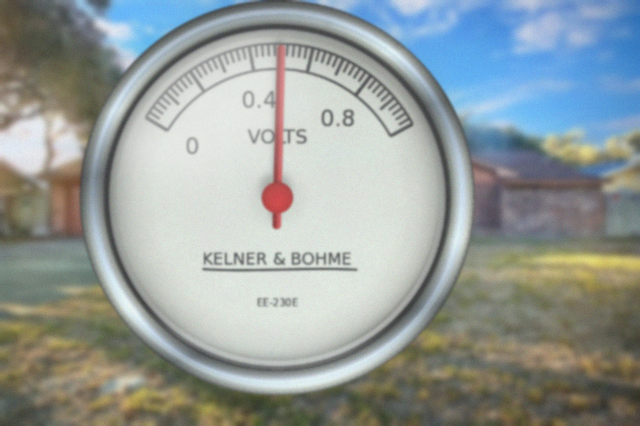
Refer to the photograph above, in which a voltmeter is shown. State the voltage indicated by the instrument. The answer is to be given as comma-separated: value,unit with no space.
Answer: 0.5,V
